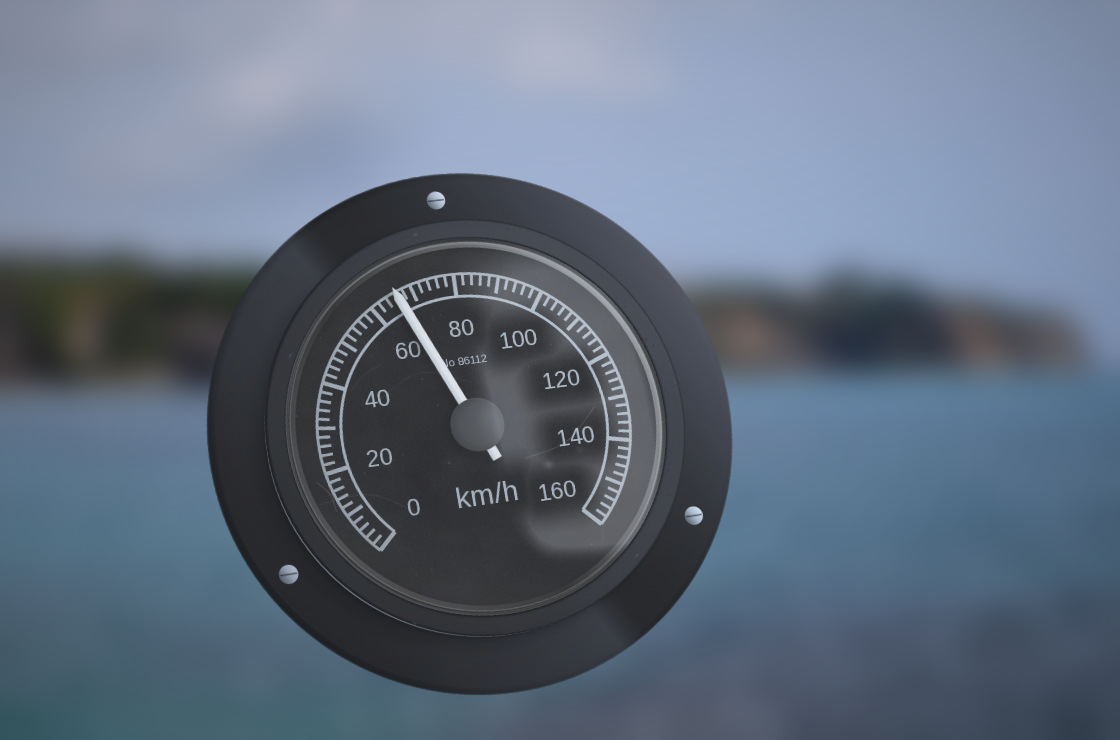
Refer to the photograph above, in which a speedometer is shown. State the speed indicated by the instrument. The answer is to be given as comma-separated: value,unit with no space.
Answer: 66,km/h
